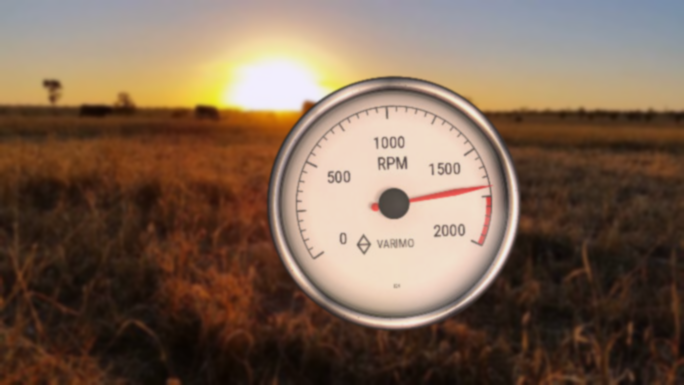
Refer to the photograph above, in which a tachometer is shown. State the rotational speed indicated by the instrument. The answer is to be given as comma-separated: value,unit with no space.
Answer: 1700,rpm
